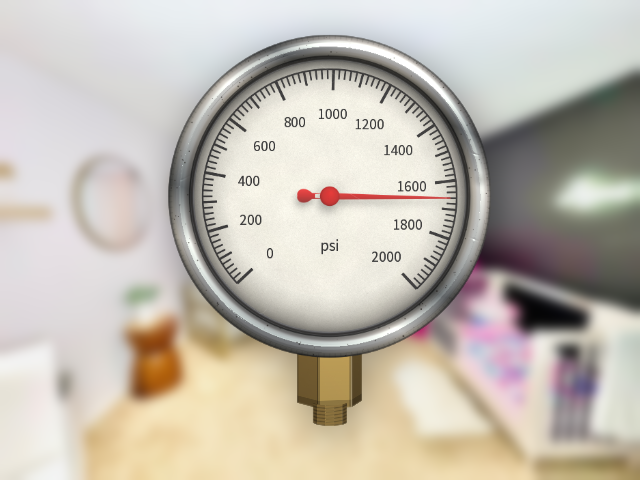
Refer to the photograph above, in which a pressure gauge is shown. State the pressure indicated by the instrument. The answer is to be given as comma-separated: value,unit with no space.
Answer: 1660,psi
